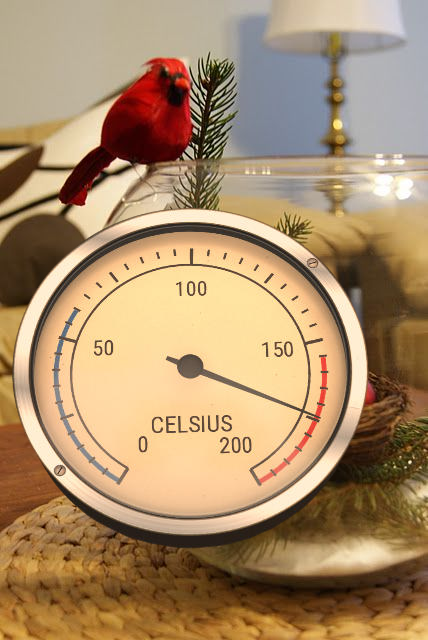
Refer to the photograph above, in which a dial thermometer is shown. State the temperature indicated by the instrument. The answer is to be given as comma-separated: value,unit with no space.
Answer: 175,°C
